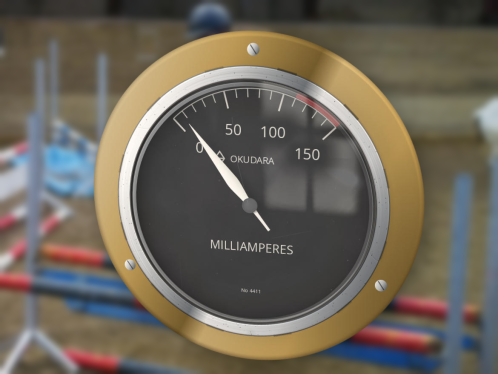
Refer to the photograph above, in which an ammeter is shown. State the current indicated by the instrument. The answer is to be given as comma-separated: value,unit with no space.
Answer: 10,mA
